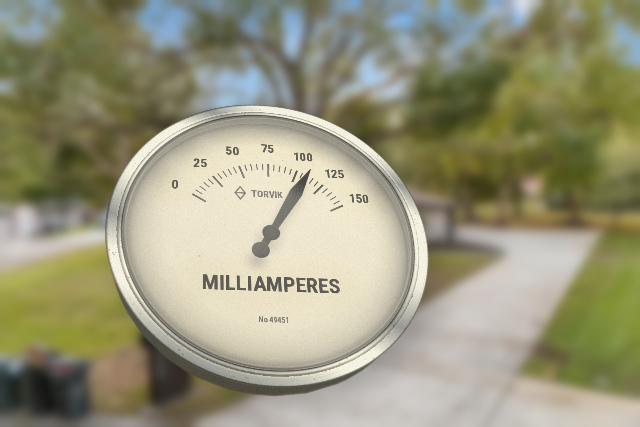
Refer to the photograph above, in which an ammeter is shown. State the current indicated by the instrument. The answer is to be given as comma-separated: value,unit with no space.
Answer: 110,mA
